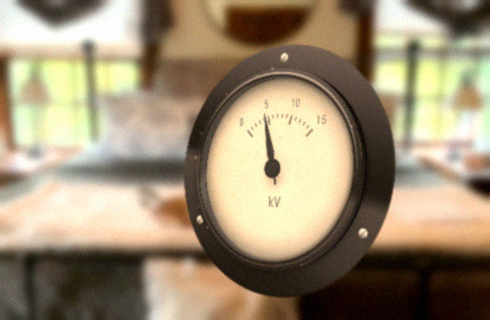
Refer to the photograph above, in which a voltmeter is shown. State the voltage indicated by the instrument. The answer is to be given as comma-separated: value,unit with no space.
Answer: 5,kV
